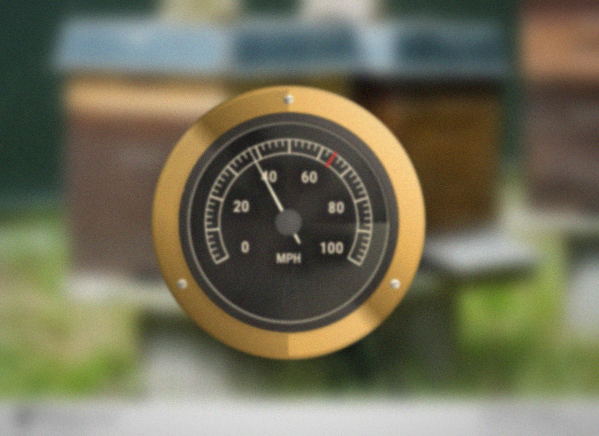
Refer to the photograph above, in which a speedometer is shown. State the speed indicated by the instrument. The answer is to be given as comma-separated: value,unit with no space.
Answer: 38,mph
